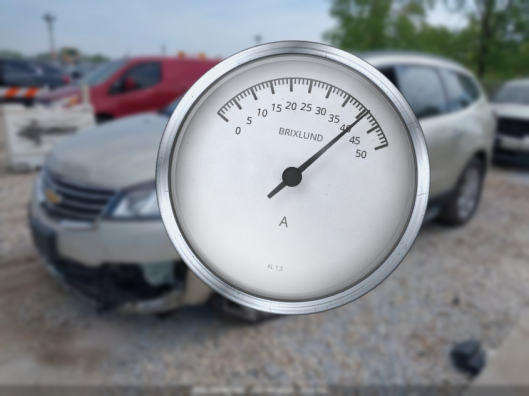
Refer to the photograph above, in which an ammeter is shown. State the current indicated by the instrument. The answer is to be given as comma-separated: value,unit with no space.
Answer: 41,A
